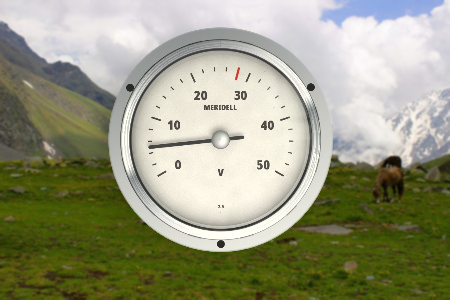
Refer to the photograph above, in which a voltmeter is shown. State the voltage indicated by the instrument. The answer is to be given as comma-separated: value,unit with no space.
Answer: 5,V
